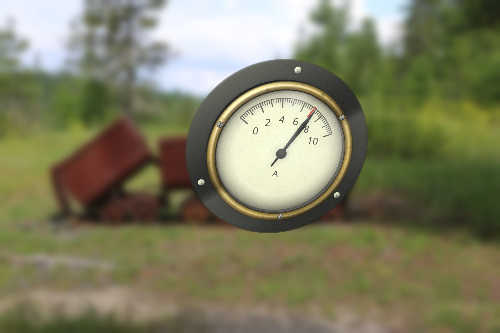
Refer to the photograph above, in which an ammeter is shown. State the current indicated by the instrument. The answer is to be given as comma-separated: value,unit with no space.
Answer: 7,A
